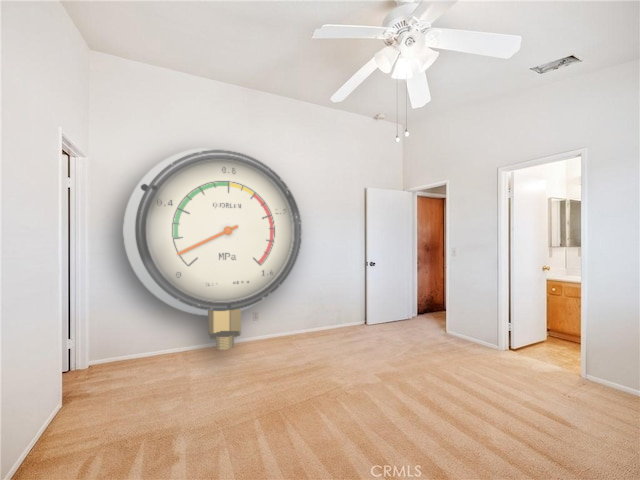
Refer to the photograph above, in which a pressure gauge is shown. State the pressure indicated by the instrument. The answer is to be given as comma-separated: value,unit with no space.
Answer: 0.1,MPa
